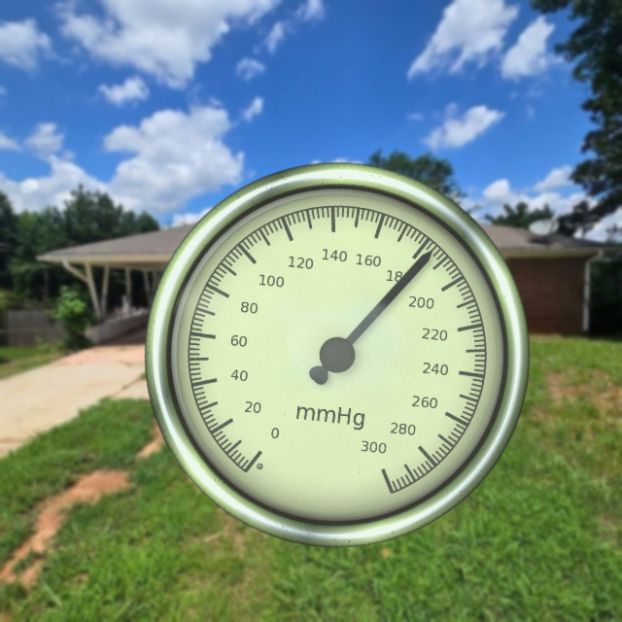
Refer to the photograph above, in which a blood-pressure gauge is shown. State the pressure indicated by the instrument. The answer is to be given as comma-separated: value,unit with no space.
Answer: 184,mmHg
